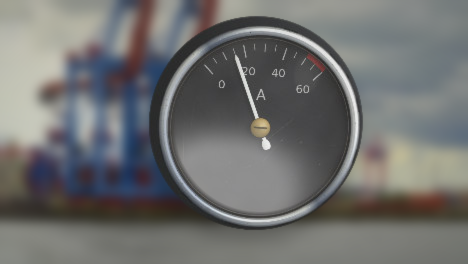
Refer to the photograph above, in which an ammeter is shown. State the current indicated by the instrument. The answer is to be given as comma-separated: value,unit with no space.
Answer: 15,A
